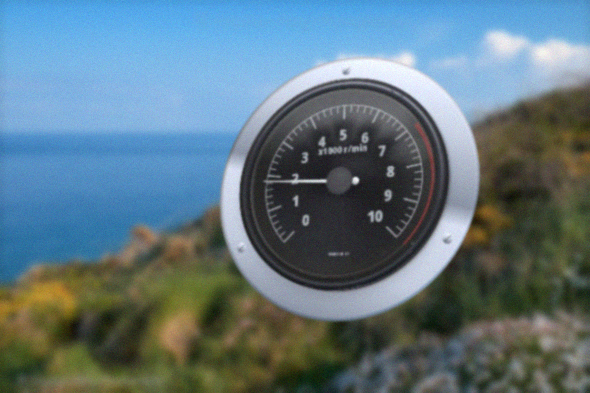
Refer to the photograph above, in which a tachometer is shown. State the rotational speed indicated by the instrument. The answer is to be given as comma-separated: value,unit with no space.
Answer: 1800,rpm
